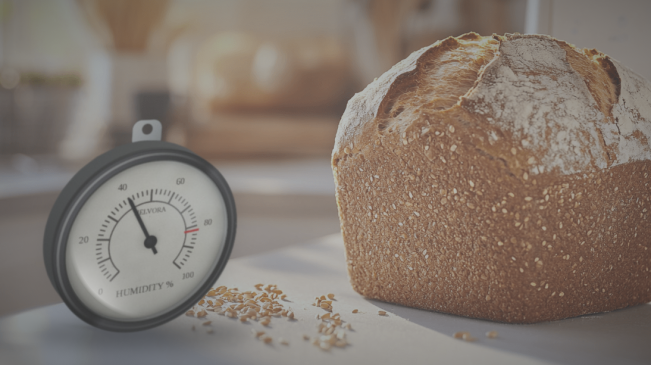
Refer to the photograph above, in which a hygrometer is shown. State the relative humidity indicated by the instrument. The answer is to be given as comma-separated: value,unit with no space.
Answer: 40,%
